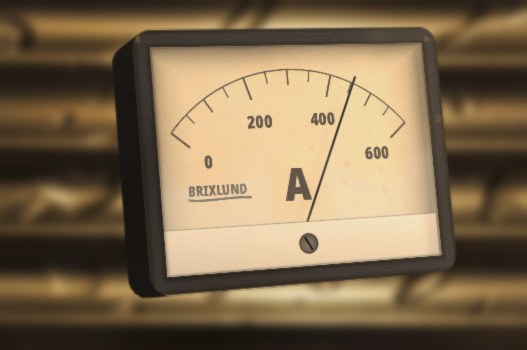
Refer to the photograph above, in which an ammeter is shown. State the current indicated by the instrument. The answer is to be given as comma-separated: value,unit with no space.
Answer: 450,A
